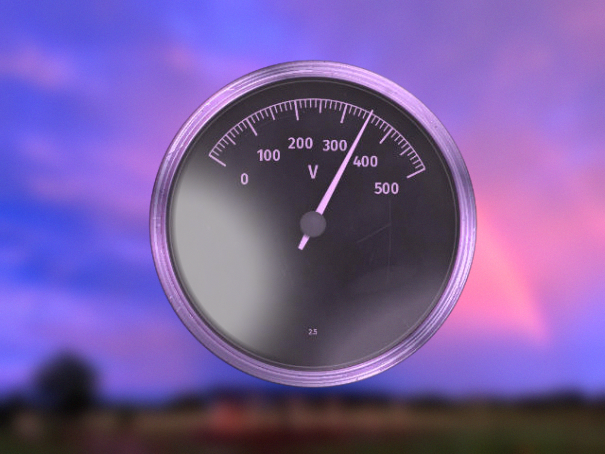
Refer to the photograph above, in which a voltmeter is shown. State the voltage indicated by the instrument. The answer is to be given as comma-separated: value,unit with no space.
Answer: 350,V
